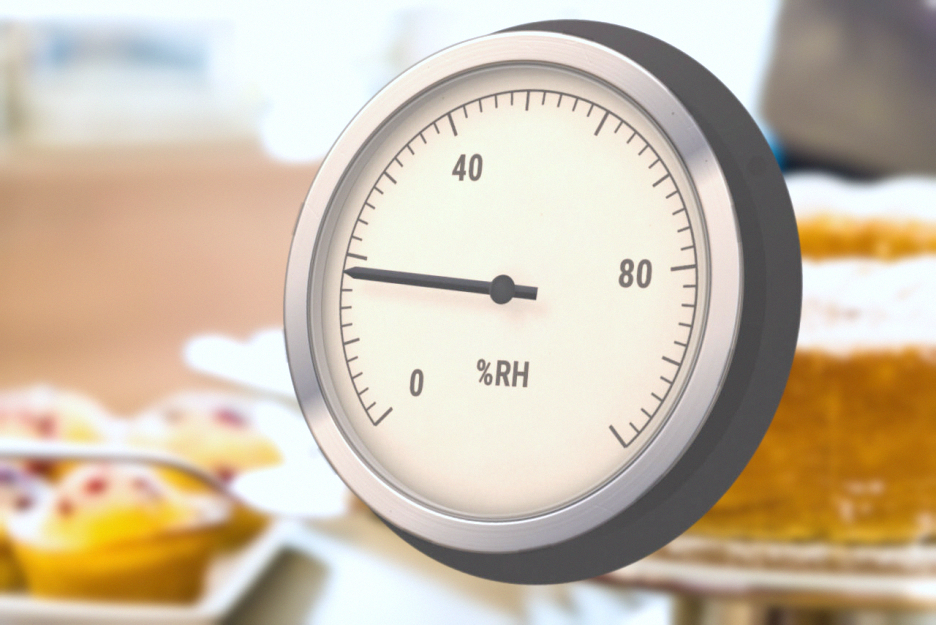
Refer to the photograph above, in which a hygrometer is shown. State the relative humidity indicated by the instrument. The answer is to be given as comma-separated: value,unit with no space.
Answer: 18,%
